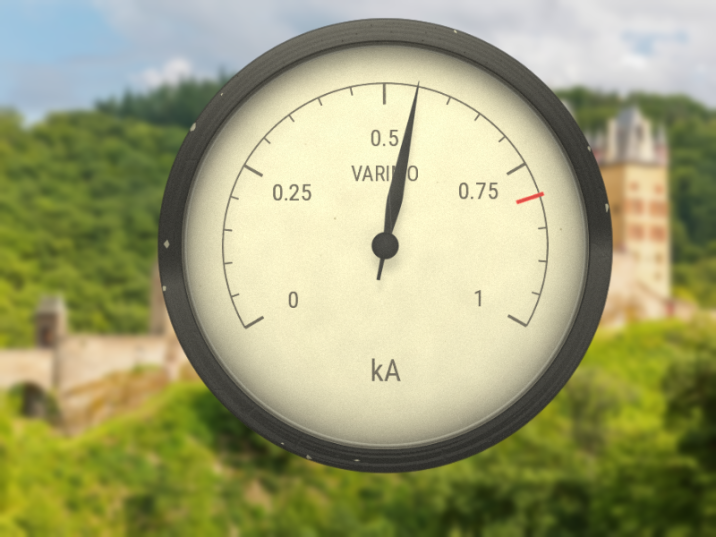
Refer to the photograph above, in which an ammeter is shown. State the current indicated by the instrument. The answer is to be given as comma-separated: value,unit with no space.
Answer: 0.55,kA
